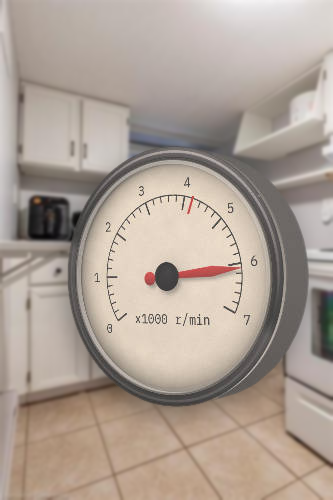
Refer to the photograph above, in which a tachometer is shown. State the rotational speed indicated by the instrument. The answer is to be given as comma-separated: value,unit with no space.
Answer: 6100,rpm
